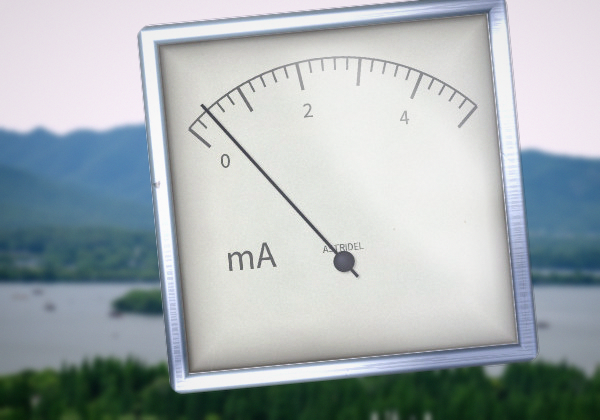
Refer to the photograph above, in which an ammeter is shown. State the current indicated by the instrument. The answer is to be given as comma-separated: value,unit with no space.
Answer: 0.4,mA
